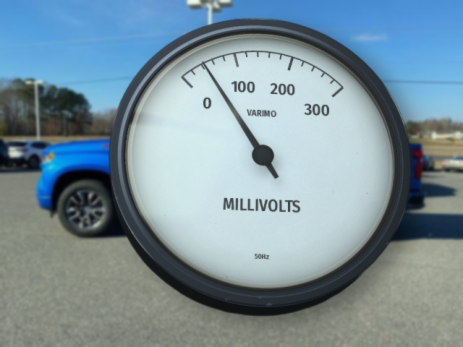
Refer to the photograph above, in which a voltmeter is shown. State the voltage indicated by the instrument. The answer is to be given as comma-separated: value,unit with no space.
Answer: 40,mV
